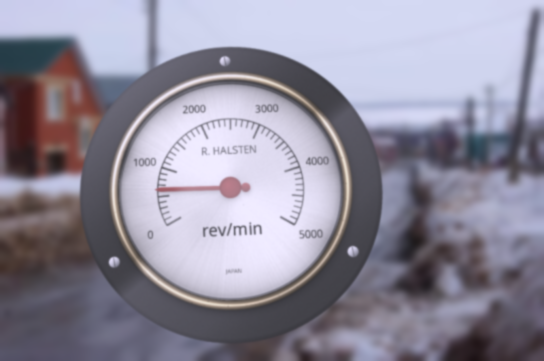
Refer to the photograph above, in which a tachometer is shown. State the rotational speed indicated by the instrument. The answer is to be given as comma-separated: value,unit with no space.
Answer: 600,rpm
